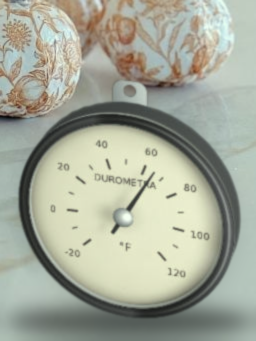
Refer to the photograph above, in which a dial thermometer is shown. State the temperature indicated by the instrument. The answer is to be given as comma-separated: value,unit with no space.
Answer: 65,°F
